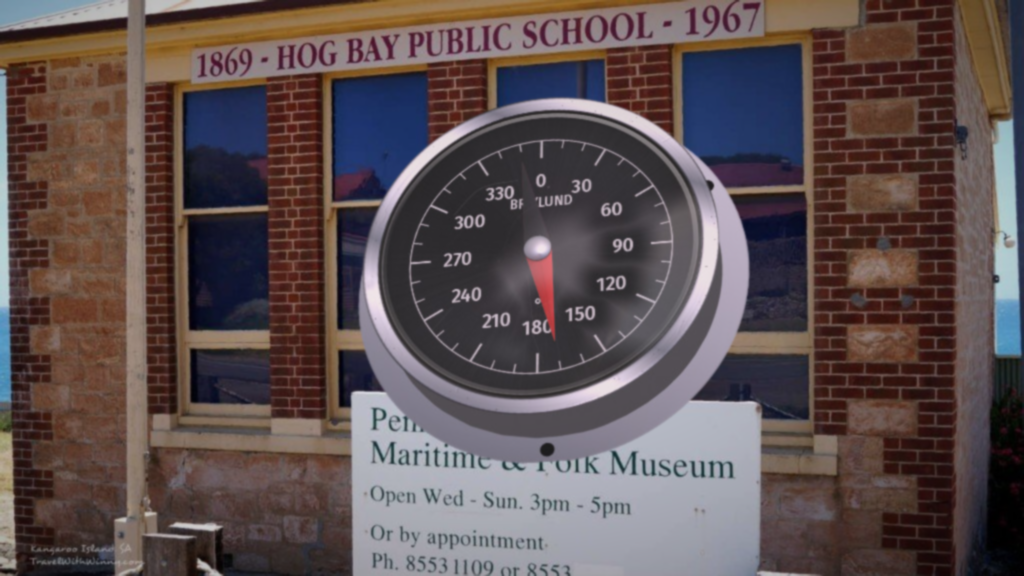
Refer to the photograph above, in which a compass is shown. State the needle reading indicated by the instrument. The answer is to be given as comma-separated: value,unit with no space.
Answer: 170,°
